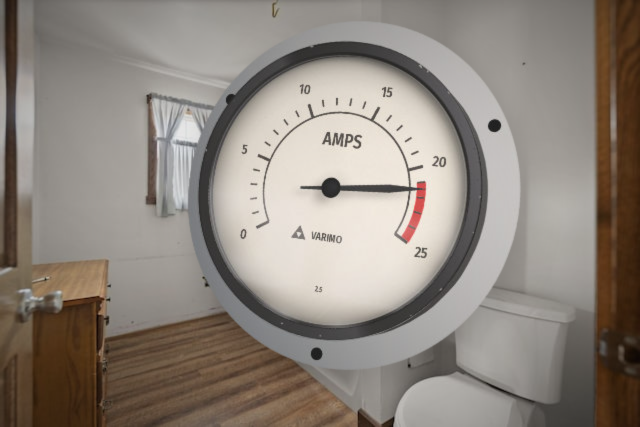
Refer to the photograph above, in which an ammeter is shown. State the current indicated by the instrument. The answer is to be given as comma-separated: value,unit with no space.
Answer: 21.5,A
